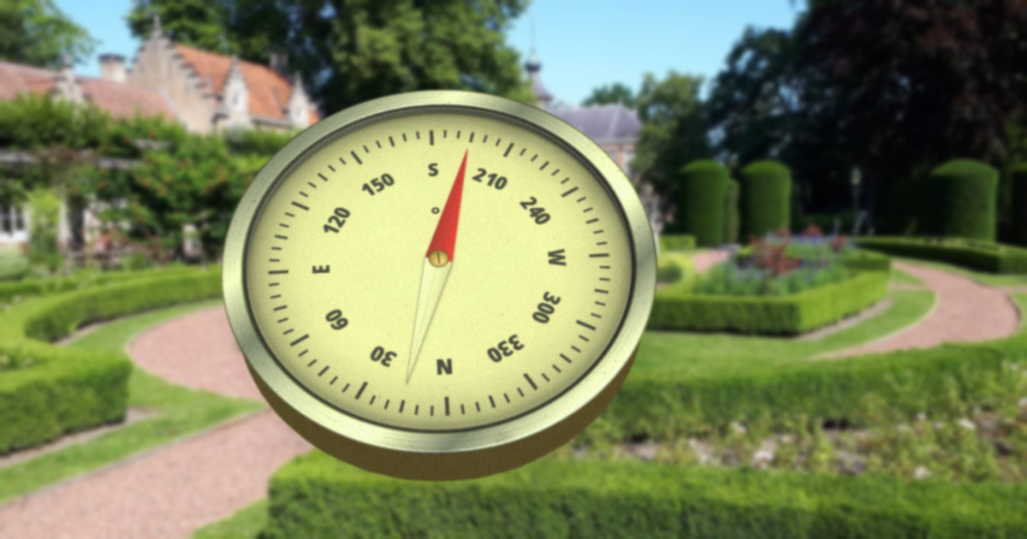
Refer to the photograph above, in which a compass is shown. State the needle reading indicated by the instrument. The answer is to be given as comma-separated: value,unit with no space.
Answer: 195,°
